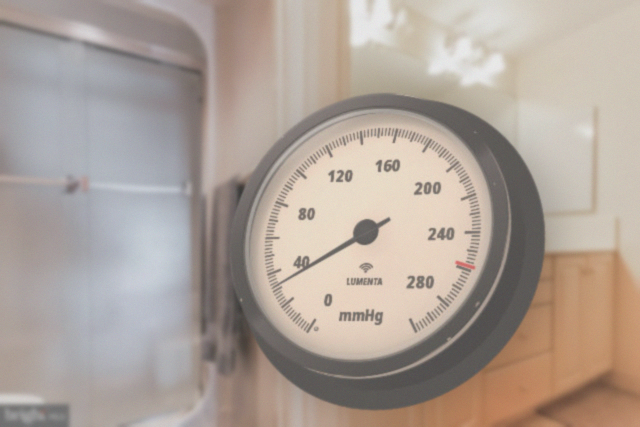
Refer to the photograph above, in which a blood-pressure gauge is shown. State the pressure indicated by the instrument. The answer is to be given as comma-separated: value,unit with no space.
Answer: 30,mmHg
